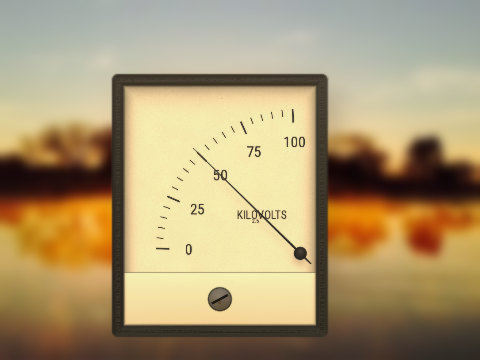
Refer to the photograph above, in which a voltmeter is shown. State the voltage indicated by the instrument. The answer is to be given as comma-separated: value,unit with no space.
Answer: 50,kV
